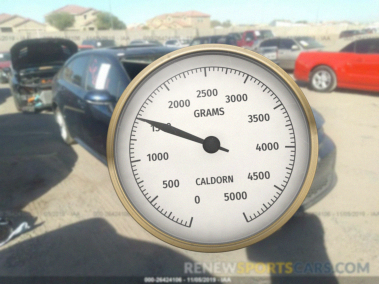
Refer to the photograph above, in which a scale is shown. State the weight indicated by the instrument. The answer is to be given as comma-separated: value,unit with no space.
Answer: 1500,g
